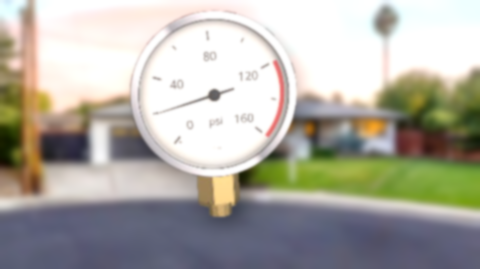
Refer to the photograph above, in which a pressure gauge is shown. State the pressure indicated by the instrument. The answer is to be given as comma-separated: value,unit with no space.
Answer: 20,psi
